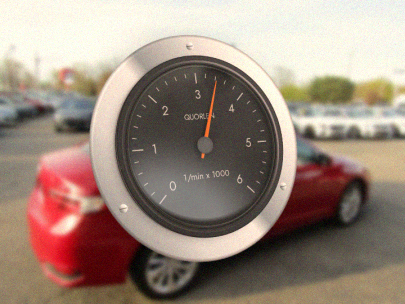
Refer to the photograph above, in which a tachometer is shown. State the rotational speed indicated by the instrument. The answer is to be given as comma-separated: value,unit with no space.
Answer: 3400,rpm
